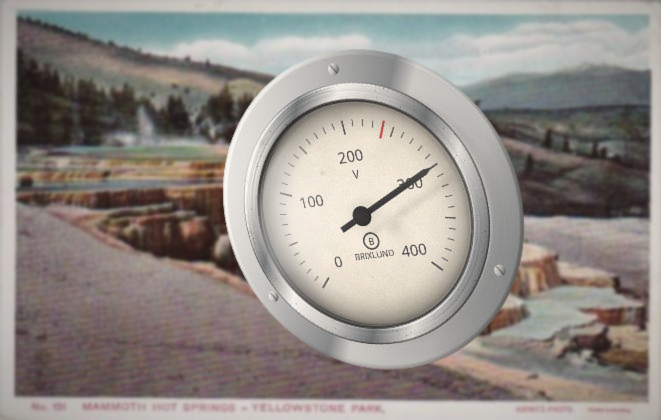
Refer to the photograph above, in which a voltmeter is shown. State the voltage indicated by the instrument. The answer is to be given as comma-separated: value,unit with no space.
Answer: 300,V
